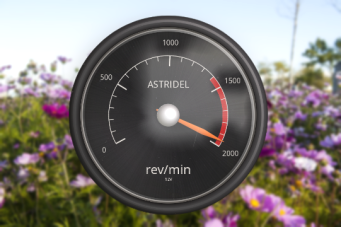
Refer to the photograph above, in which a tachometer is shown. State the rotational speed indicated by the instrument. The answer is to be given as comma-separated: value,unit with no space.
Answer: 1950,rpm
